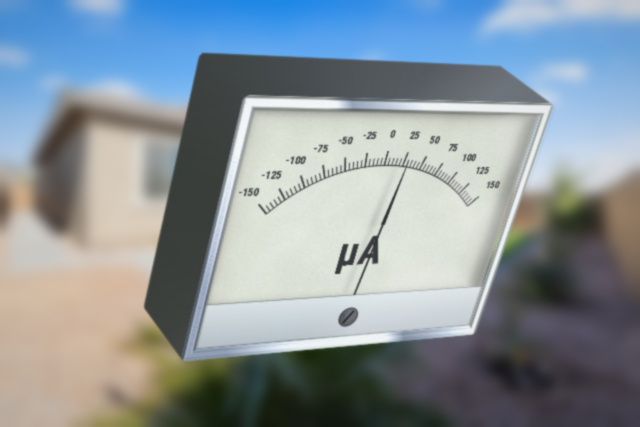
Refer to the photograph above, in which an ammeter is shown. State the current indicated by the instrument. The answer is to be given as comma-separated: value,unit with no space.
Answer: 25,µA
